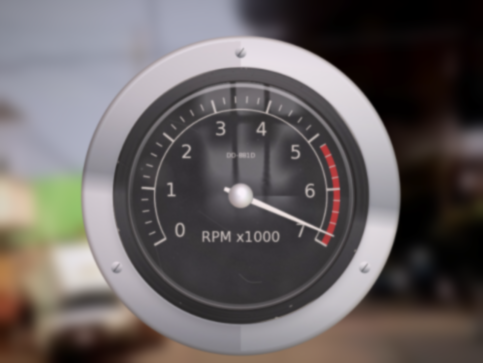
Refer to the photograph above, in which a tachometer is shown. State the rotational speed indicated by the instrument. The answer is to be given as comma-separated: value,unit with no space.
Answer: 6800,rpm
